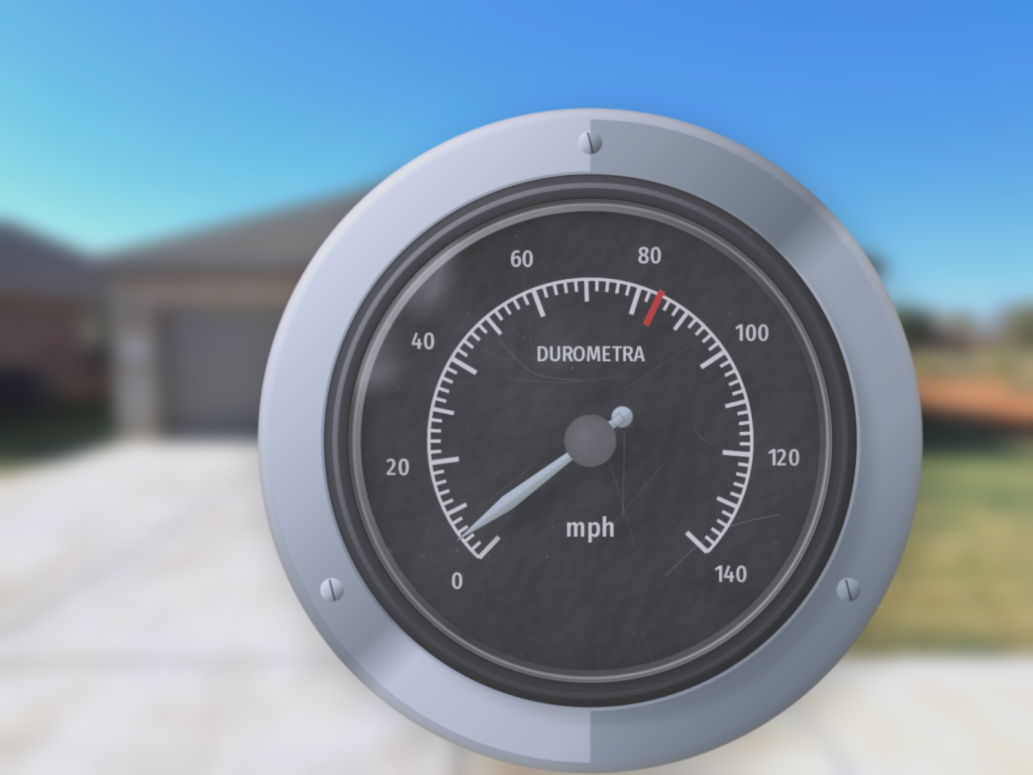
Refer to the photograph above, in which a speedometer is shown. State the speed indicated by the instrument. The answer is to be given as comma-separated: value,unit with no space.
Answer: 5,mph
